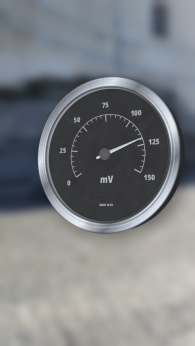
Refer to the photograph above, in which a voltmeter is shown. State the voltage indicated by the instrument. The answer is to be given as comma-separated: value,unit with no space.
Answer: 120,mV
